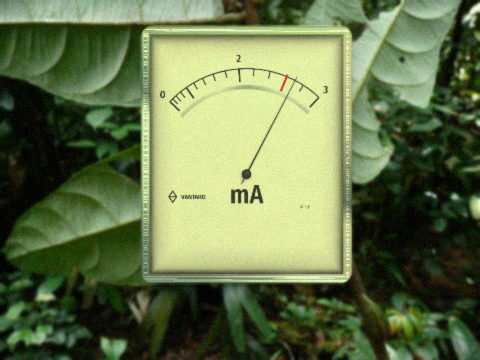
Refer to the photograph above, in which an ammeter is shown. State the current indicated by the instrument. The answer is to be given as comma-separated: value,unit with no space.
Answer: 2.7,mA
